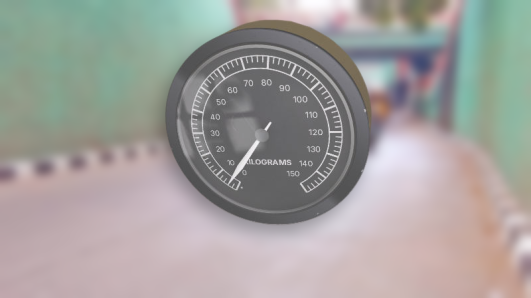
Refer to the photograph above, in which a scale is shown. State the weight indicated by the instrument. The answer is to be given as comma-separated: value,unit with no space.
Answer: 4,kg
